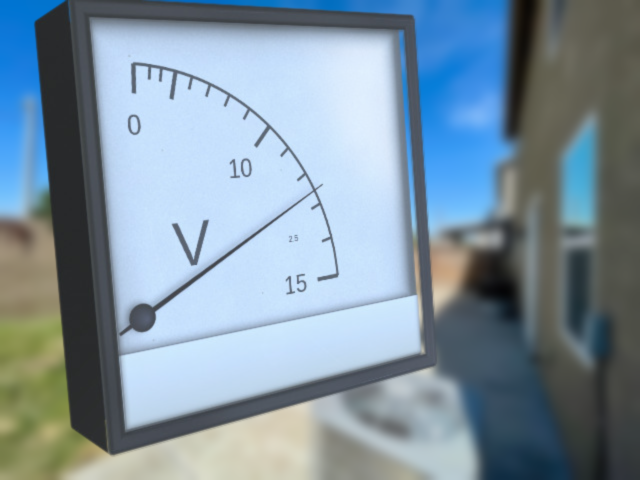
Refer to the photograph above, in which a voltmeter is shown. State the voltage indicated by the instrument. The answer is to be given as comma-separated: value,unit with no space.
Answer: 12.5,V
